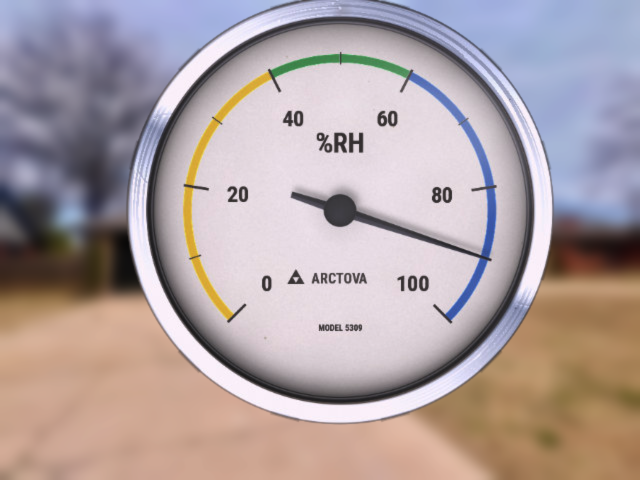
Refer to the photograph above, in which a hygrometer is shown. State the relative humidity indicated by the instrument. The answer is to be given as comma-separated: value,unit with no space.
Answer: 90,%
